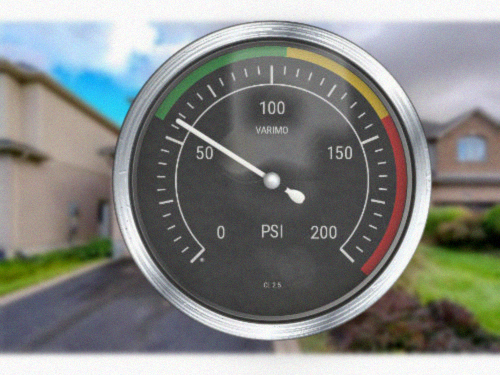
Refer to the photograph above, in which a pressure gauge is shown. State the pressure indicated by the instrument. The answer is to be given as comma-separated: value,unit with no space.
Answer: 57.5,psi
